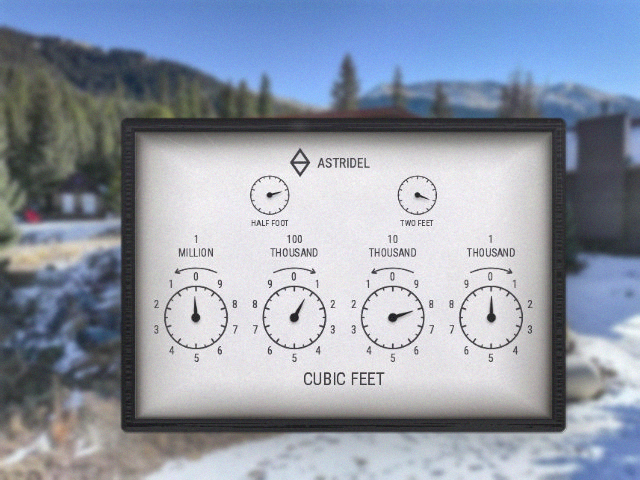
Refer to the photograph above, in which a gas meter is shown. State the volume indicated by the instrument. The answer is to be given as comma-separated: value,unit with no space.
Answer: 8000,ft³
